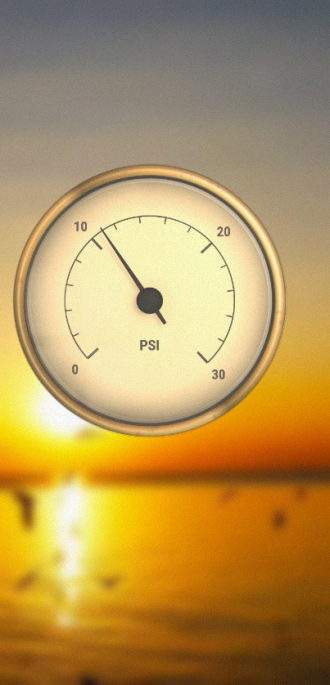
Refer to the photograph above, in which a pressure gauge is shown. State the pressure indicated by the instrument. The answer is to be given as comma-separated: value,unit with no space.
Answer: 11,psi
